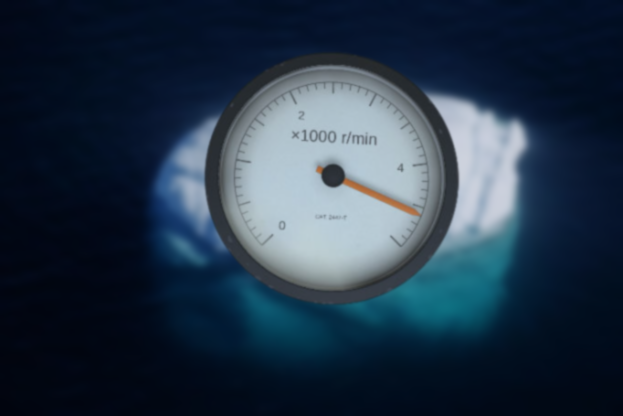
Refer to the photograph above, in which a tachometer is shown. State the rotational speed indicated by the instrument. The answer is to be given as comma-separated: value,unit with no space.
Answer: 4600,rpm
